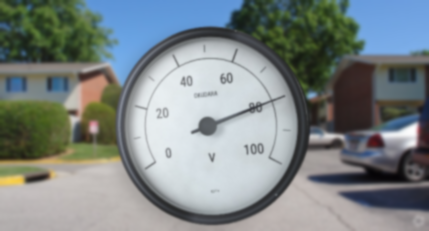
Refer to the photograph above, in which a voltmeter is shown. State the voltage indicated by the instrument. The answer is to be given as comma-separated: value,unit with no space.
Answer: 80,V
